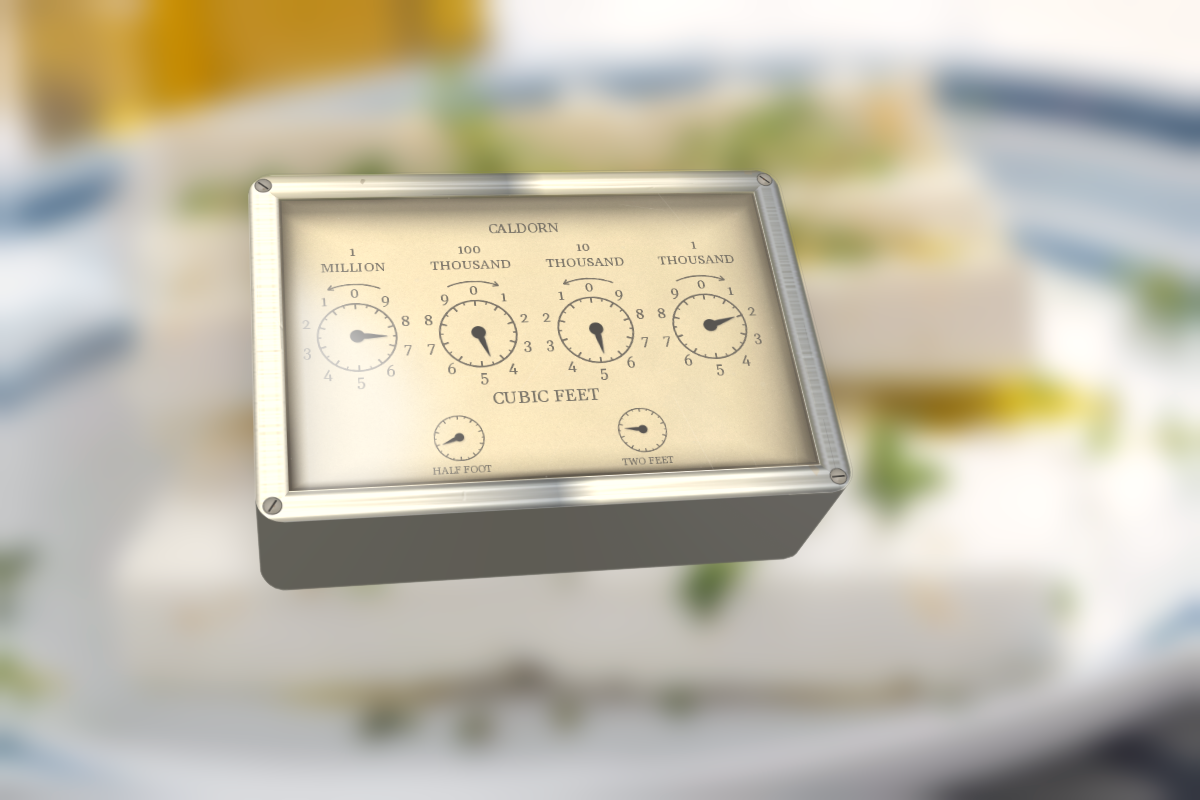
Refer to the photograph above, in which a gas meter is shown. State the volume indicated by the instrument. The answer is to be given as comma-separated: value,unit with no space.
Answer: 745200,ft³
